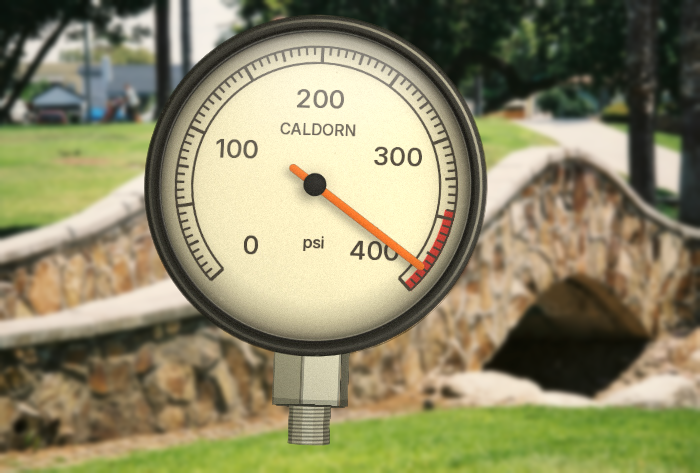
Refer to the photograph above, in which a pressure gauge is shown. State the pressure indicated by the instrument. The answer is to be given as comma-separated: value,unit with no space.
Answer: 385,psi
